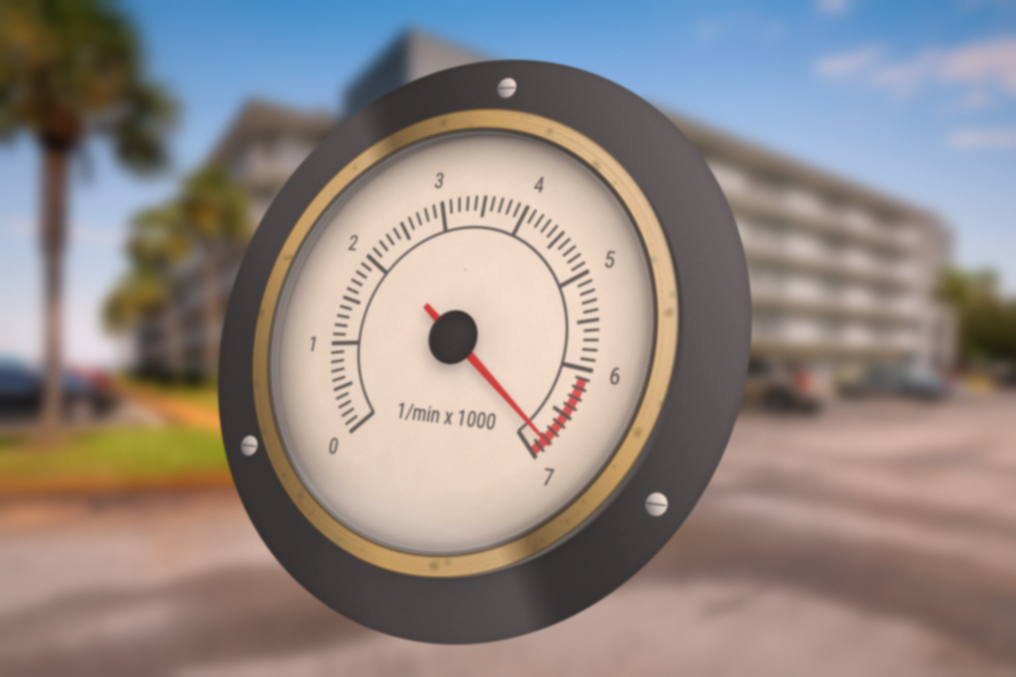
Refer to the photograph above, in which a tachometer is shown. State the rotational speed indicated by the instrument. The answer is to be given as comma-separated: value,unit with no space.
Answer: 6800,rpm
